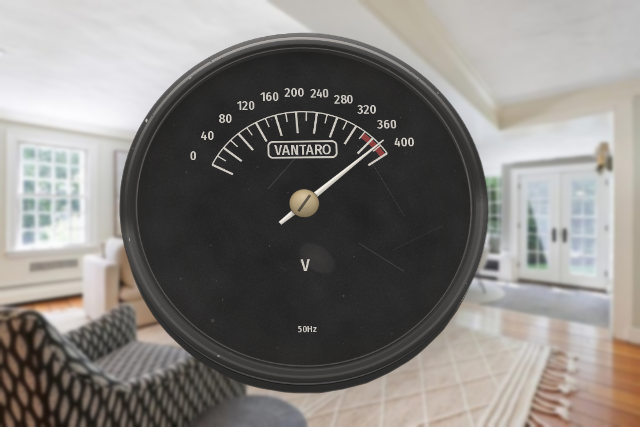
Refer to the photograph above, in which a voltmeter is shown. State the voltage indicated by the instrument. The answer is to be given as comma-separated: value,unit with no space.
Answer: 380,V
